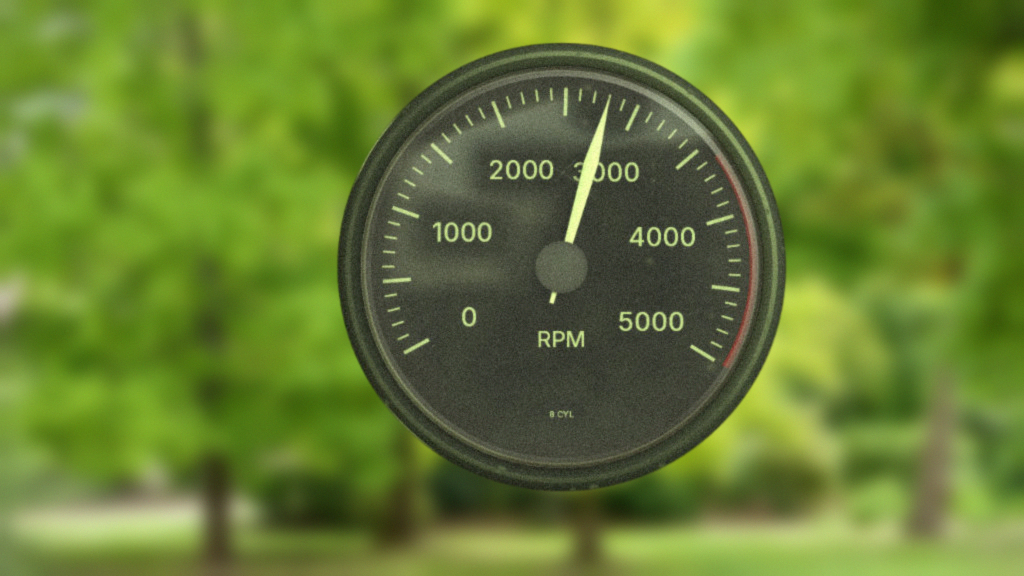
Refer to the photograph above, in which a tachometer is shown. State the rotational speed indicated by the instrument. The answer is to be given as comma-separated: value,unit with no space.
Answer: 2800,rpm
